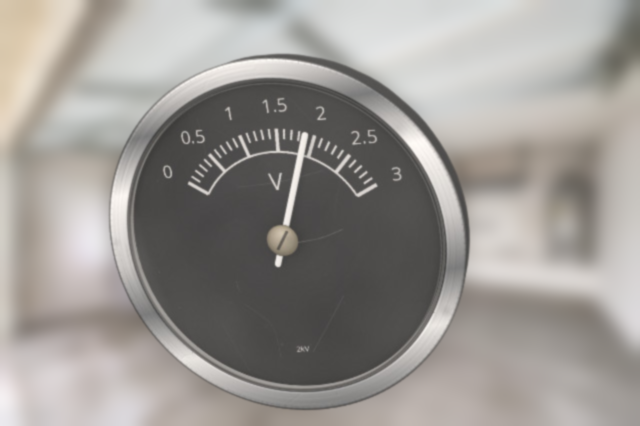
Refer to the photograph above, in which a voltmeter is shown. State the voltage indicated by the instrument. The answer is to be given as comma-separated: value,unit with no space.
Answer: 1.9,V
